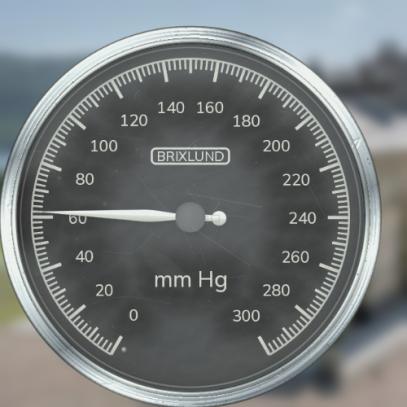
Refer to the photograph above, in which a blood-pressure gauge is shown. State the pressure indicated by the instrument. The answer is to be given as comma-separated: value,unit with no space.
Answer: 62,mmHg
